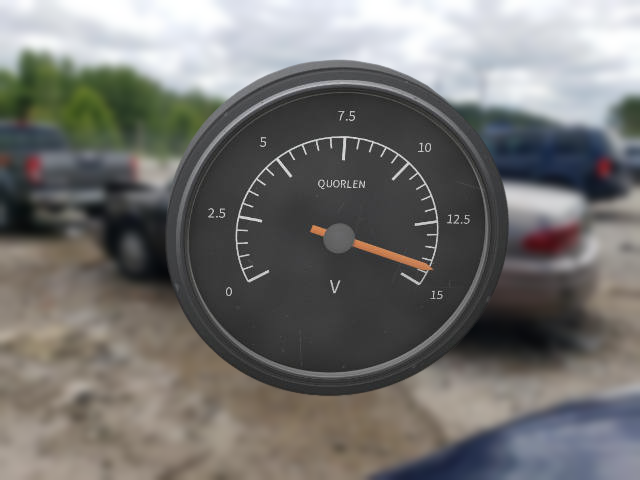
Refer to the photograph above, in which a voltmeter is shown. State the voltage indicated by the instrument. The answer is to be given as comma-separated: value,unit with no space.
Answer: 14.25,V
